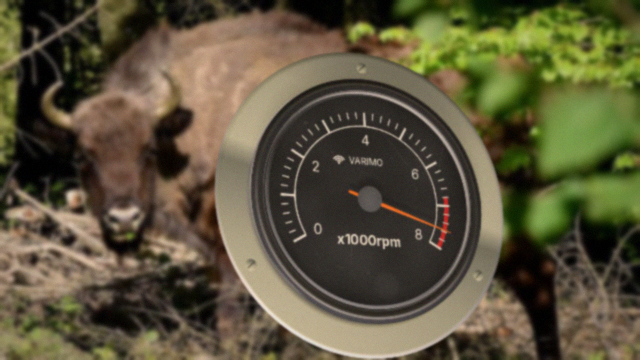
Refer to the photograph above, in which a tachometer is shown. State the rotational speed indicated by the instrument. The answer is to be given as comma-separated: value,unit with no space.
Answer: 7600,rpm
